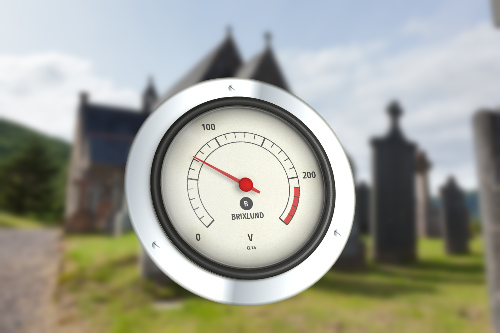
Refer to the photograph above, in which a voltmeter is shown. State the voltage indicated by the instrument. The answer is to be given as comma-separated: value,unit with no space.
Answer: 70,V
